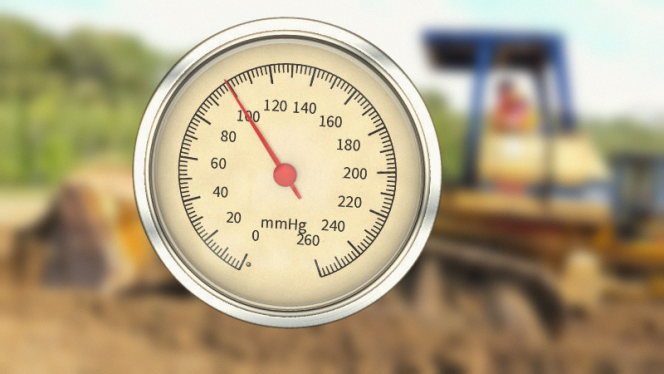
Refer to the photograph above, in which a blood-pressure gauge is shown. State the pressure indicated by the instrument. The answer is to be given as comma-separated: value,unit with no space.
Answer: 100,mmHg
